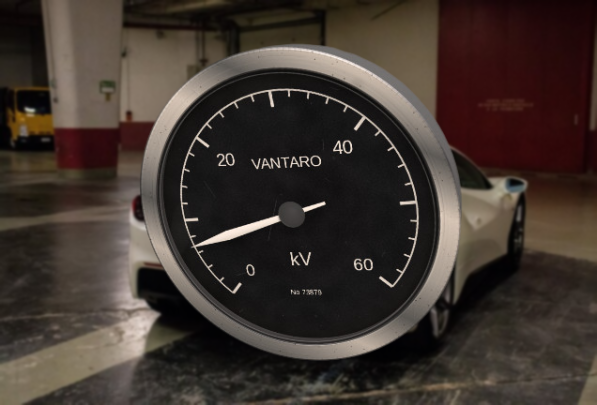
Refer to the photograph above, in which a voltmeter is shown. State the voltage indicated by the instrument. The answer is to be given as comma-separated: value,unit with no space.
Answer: 7,kV
